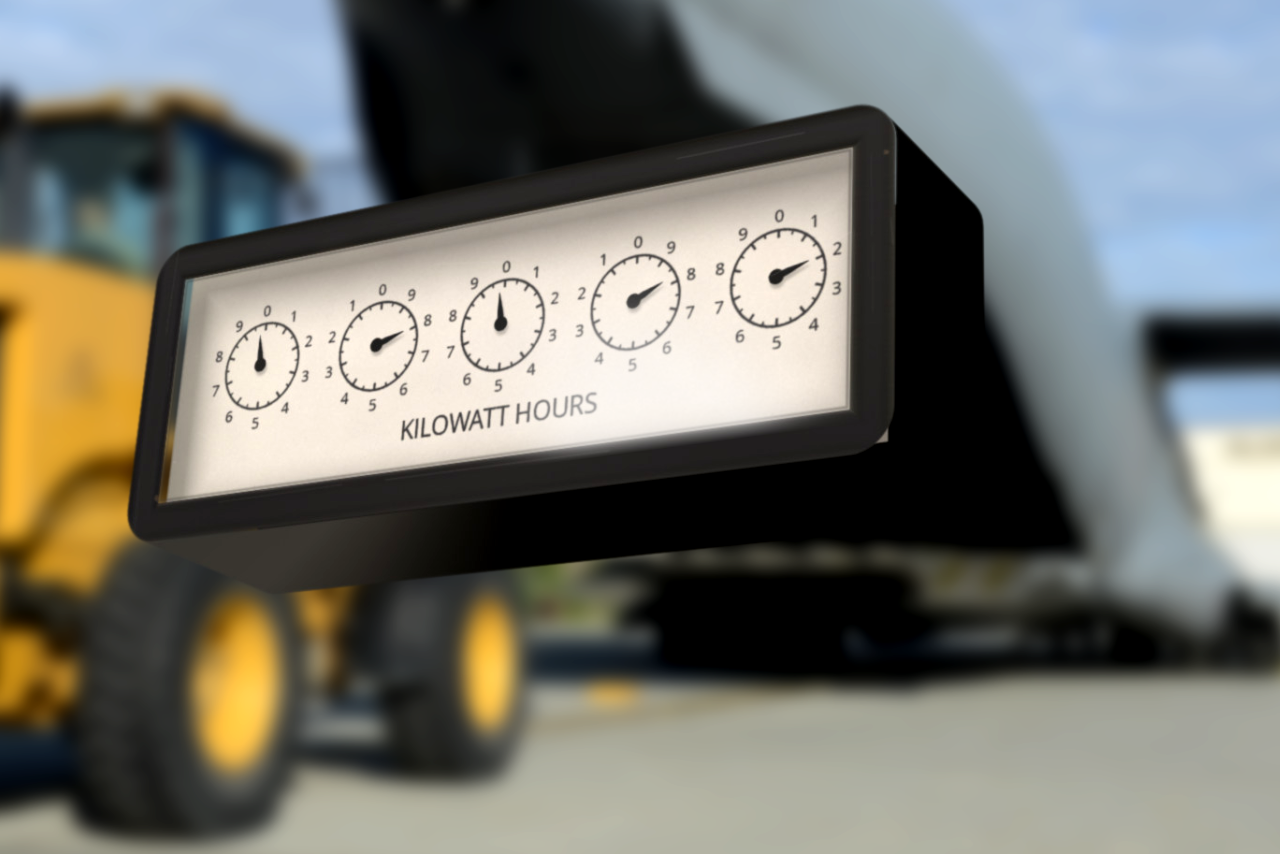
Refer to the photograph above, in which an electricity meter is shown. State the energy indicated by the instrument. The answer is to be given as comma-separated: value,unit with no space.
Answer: 97982,kWh
